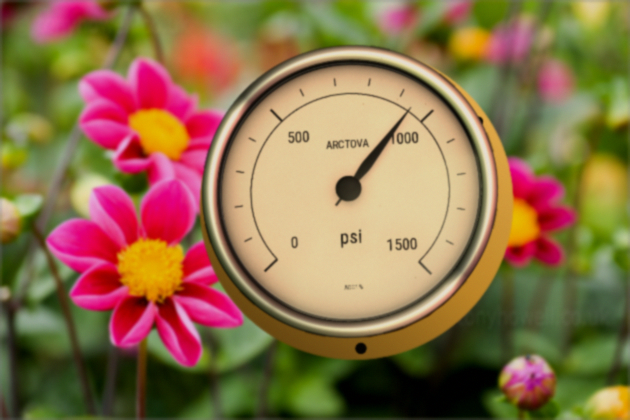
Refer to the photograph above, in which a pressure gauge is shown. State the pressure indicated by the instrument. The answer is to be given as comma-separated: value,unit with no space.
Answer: 950,psi
